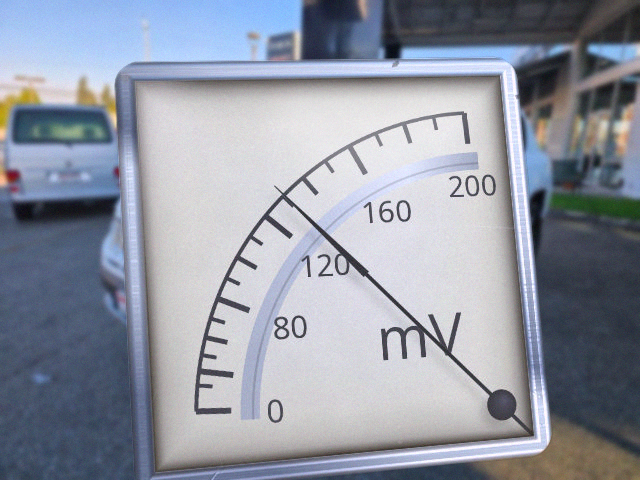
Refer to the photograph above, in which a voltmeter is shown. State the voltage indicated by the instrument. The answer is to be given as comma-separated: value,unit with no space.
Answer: 130,mV
